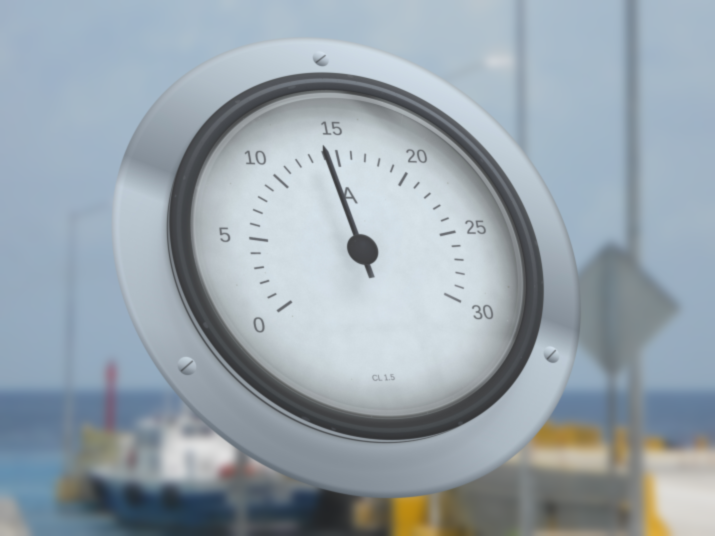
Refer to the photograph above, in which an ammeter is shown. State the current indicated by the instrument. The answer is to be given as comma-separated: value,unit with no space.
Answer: 14,A
